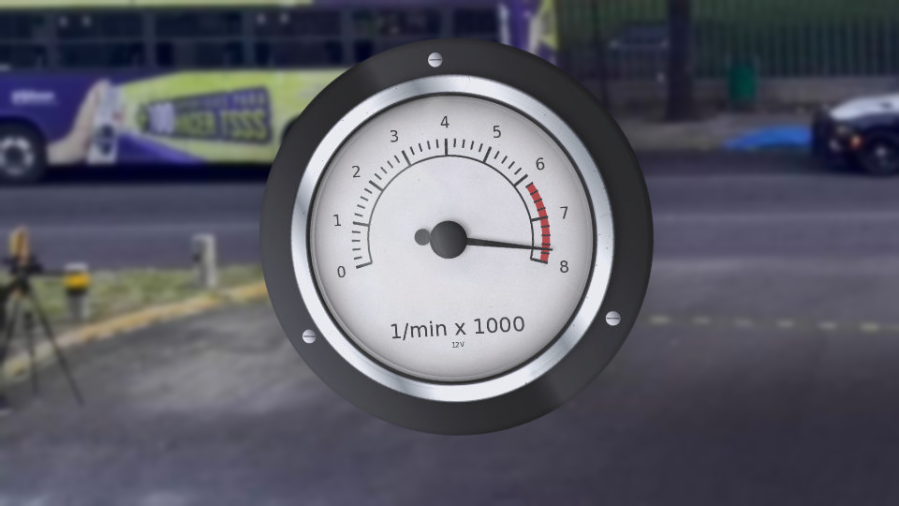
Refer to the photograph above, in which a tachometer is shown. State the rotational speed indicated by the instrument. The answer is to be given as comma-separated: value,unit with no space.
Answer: 7700,rpm
